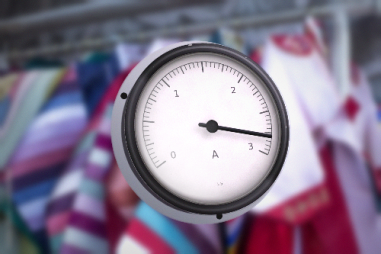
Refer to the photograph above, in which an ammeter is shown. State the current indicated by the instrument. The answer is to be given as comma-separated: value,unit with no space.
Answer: 2.8,A
